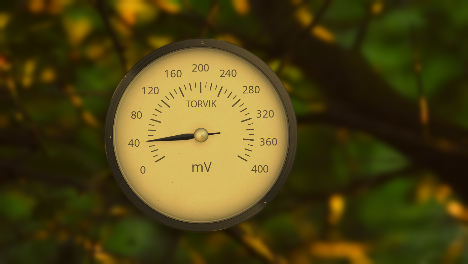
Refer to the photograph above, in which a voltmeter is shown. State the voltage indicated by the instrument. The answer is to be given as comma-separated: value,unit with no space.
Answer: 40,mV
